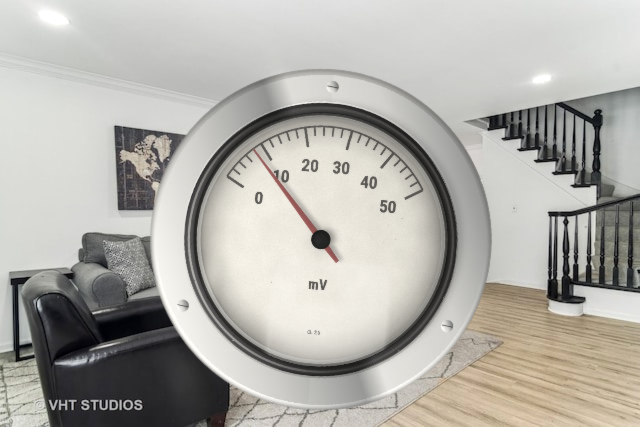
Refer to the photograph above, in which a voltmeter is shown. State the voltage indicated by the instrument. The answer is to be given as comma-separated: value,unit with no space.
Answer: 8,mV
